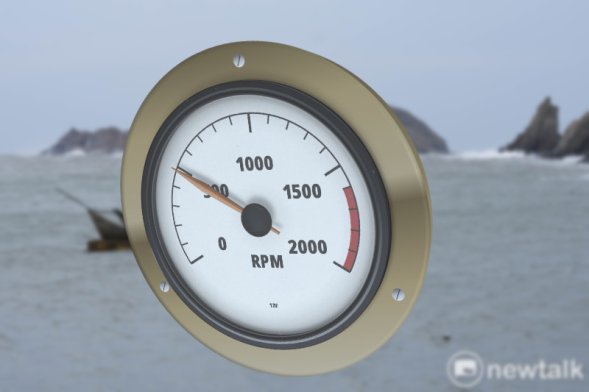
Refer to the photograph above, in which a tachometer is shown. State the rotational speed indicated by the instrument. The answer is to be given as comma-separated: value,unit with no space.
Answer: 500,rpm
